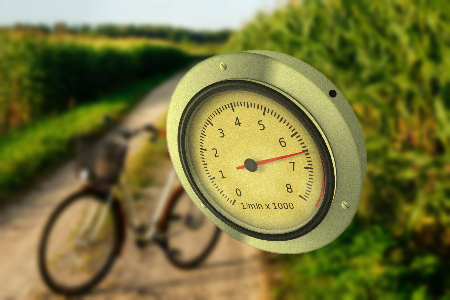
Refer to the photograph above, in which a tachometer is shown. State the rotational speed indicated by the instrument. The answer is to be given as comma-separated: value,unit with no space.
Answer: 6500,rpm
